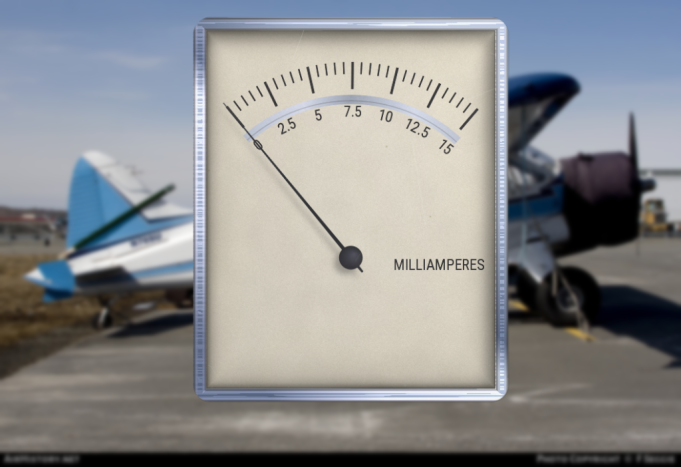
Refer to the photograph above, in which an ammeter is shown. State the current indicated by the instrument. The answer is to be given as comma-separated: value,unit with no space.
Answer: 0,mA
